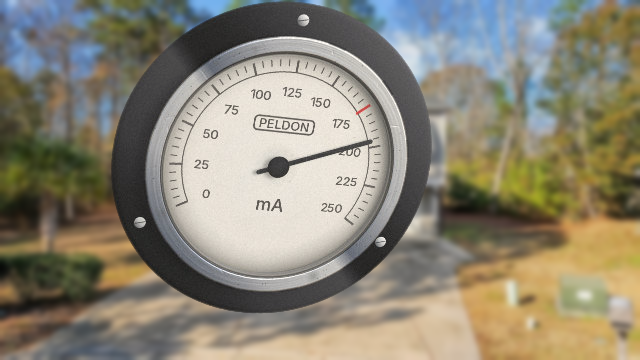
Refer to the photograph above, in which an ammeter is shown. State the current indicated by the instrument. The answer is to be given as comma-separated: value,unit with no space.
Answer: 195,mA
